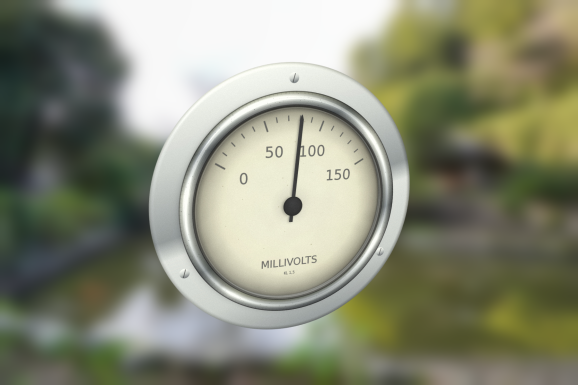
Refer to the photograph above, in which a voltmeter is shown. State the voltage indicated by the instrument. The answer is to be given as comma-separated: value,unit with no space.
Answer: 80,mV
